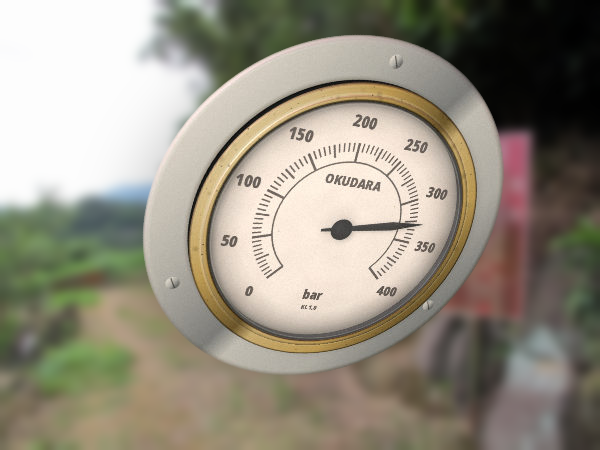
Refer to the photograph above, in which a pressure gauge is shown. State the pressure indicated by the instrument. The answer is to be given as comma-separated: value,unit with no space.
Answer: 325,bar
